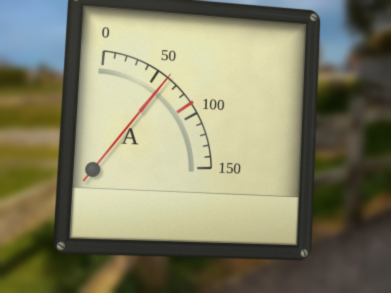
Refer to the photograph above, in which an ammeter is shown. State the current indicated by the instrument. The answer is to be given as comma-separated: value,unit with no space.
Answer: 60,A
